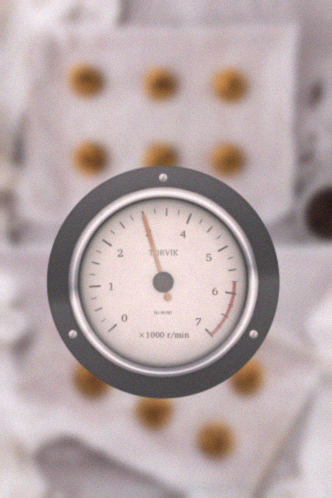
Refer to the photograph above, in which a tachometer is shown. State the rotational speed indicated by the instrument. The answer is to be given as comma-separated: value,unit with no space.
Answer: 3000,rpm
